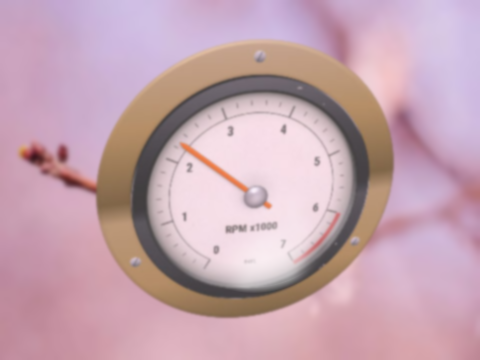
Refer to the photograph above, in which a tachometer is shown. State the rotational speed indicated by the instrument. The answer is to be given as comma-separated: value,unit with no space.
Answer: 2300,rpm
